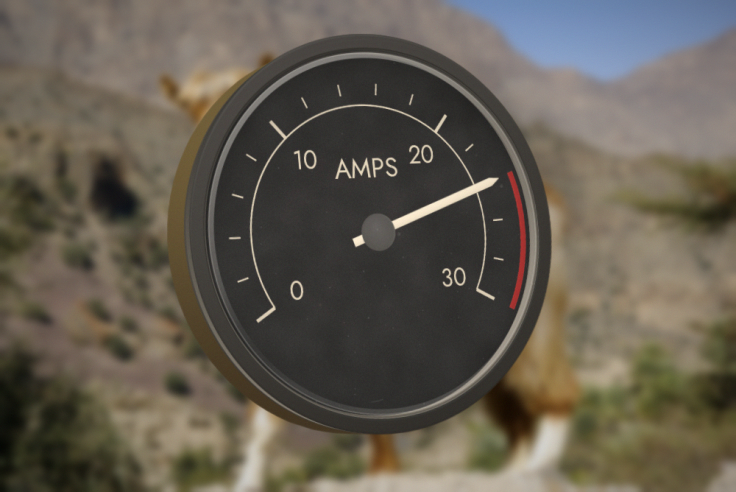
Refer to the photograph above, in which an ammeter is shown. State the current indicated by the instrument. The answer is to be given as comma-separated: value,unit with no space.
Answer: 24,A
